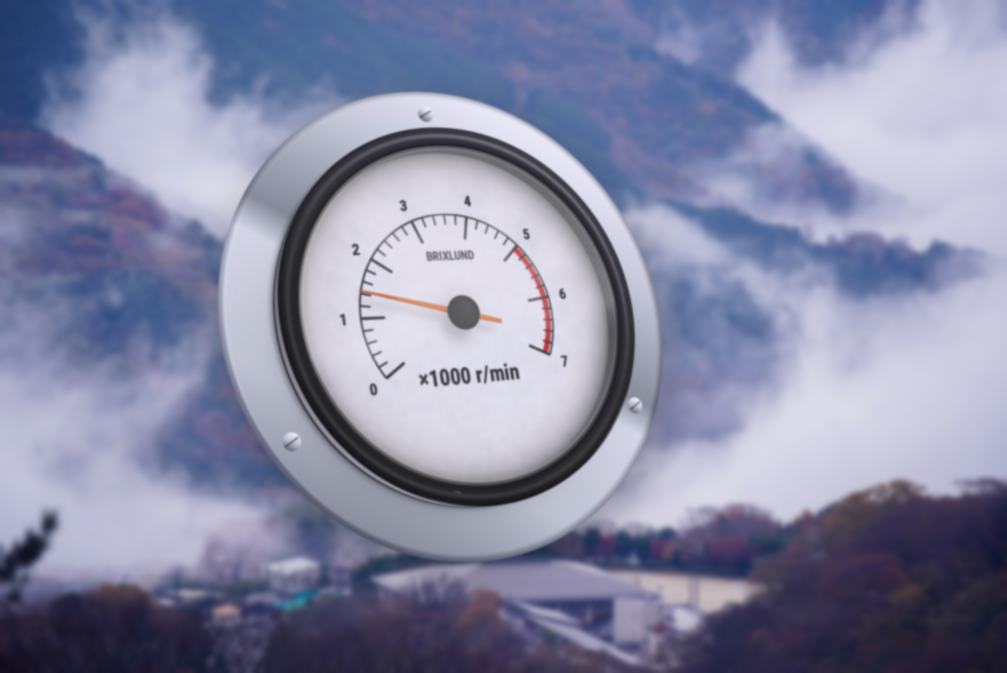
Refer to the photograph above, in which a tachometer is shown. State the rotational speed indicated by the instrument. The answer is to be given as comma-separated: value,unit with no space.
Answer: 1400,rpm
